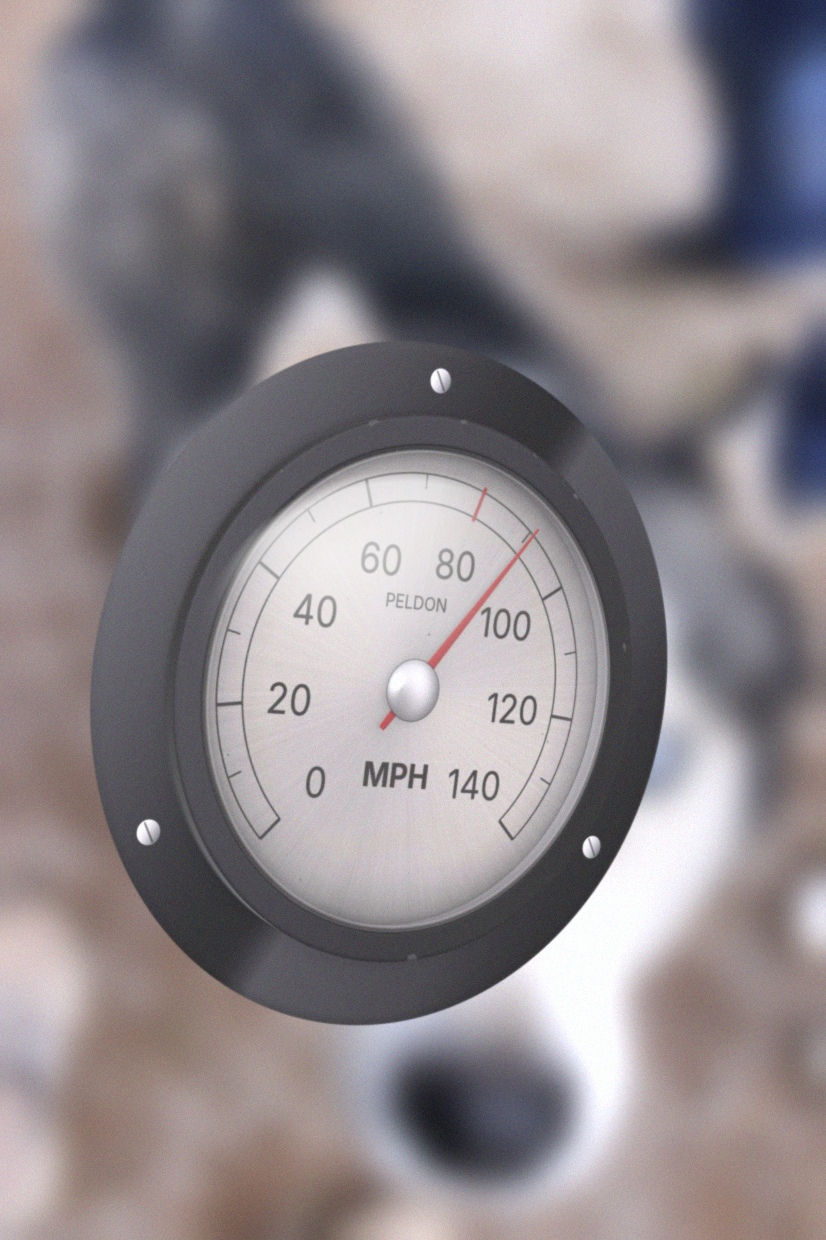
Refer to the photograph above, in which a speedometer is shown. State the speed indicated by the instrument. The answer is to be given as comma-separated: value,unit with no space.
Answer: 90,mph
